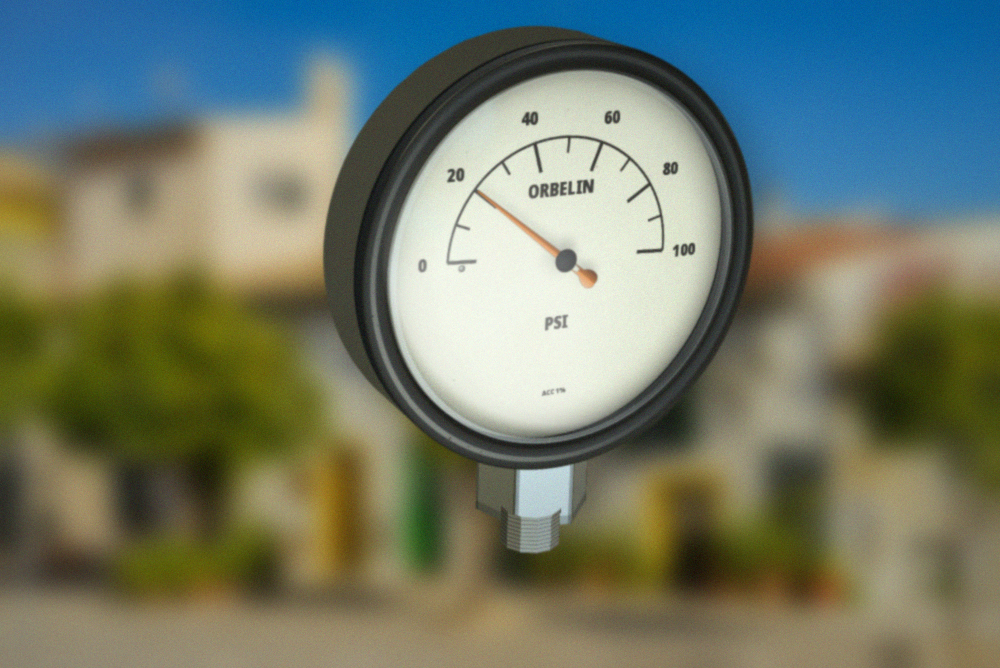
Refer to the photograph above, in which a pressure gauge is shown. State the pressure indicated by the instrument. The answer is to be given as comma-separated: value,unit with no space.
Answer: 20,psi
